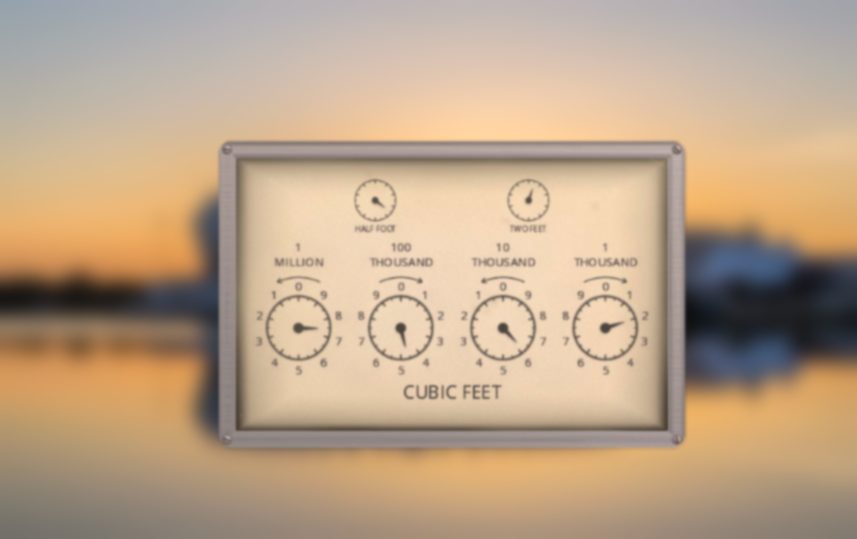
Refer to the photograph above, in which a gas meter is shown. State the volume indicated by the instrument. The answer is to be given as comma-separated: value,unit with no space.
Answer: 746200,ft³
